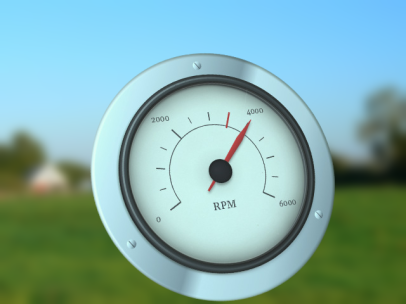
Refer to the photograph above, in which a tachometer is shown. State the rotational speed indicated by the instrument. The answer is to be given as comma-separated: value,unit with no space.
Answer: 4000,rpm
